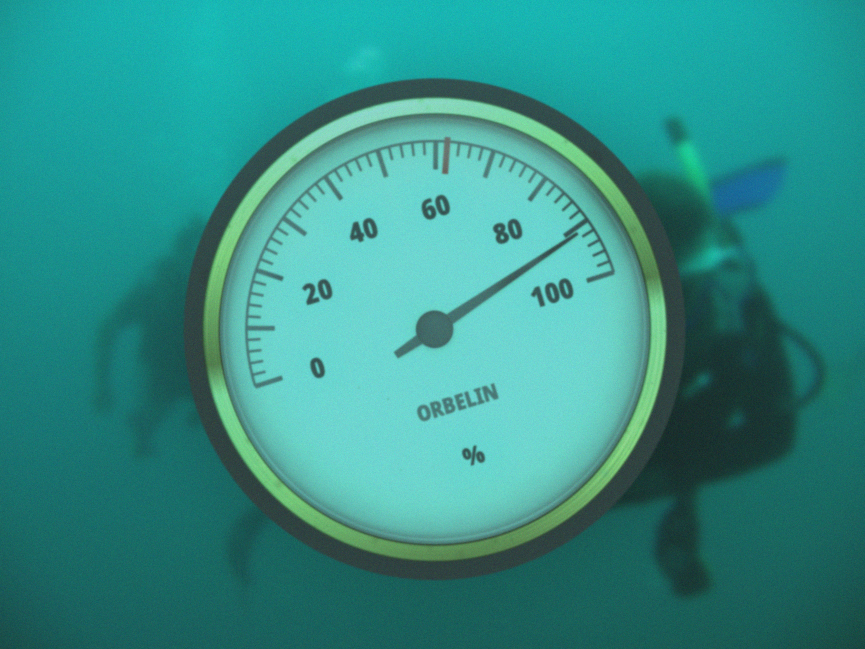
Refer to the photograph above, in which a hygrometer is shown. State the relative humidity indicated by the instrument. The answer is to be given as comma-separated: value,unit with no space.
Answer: 91,%
